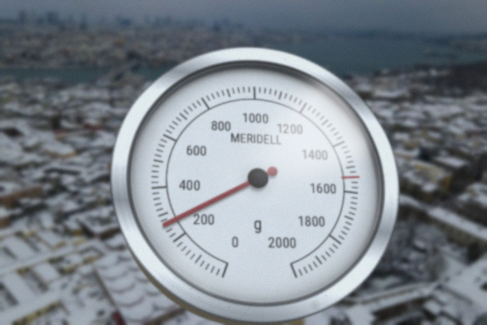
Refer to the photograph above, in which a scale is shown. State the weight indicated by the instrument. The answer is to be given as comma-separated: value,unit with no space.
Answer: 260,g
